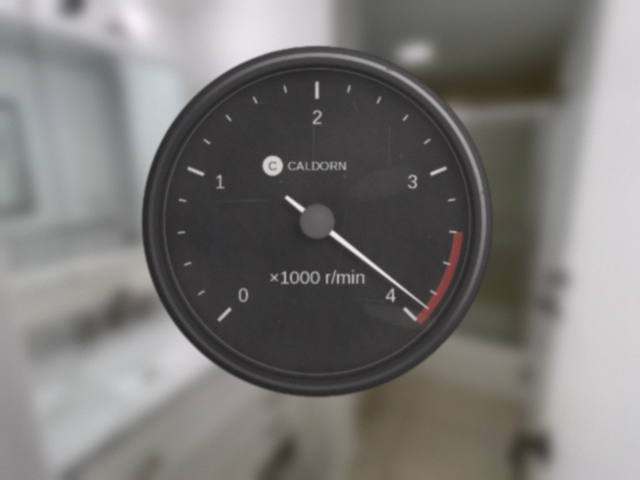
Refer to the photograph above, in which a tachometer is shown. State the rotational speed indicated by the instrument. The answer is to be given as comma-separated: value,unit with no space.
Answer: 3900,rpm
